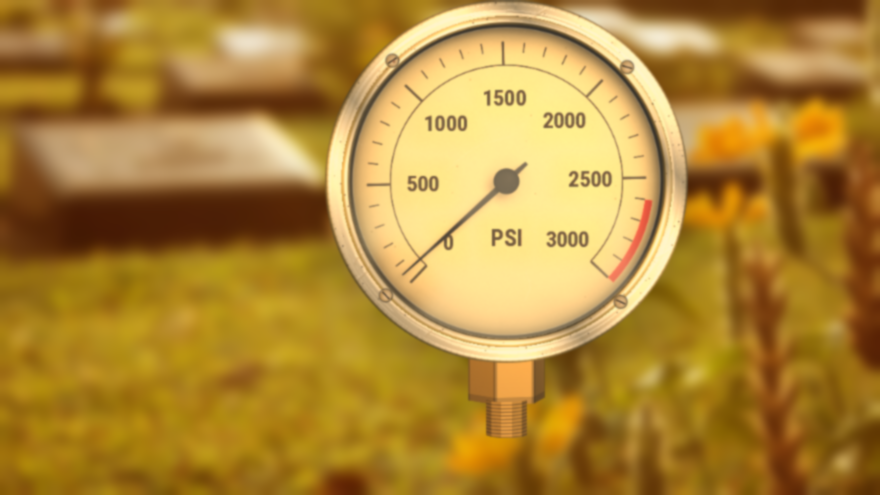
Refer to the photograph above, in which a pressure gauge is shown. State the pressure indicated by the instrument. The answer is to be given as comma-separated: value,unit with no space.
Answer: 50,psi
